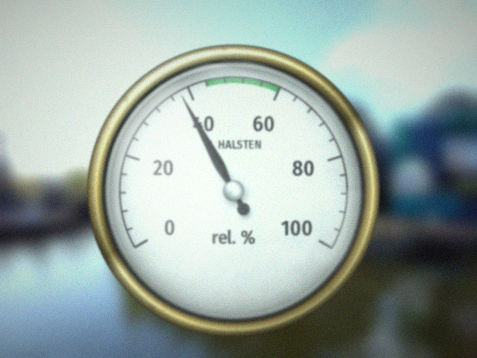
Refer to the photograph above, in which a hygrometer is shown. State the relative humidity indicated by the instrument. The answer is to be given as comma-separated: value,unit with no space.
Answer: 38,%
